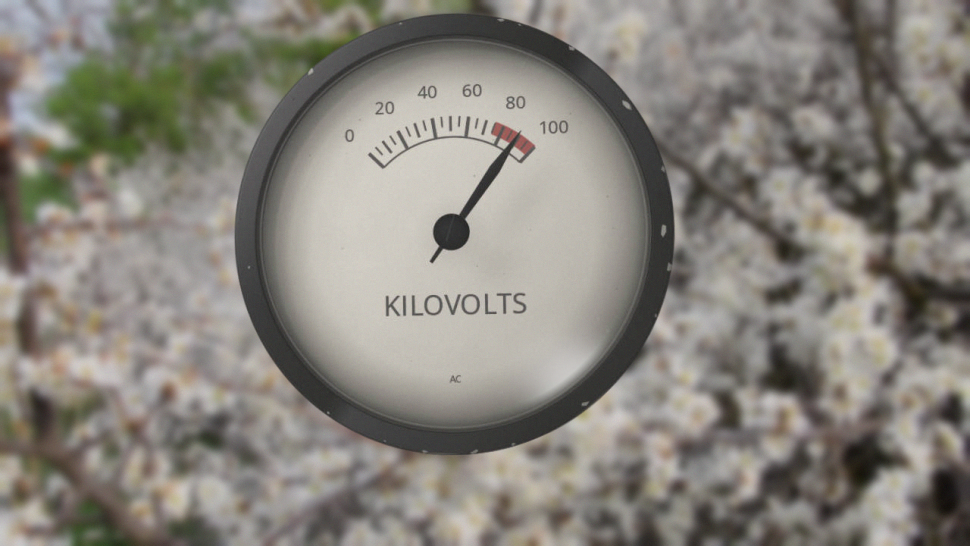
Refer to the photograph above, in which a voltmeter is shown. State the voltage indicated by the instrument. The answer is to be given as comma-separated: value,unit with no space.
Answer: 90,kV
